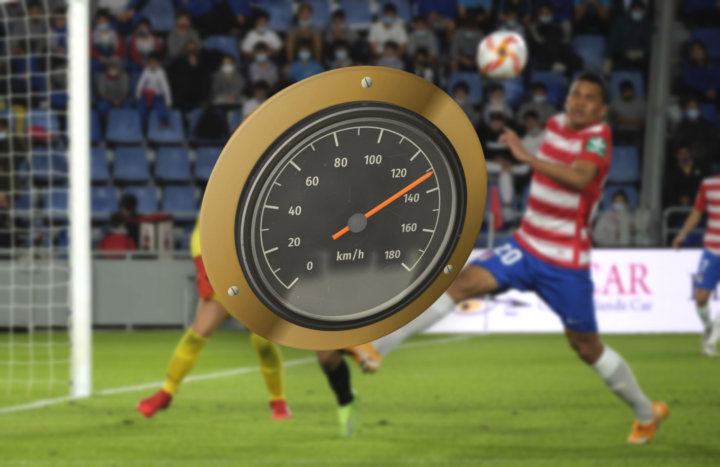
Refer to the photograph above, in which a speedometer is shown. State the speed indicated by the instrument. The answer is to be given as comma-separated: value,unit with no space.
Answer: 130,km/h
